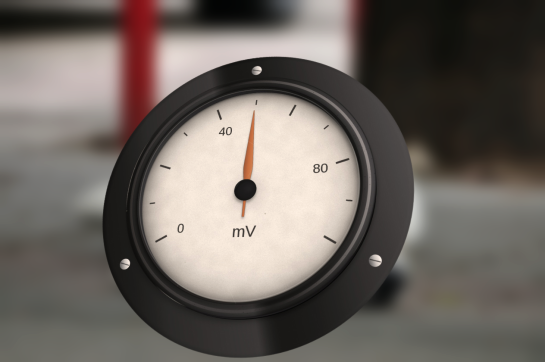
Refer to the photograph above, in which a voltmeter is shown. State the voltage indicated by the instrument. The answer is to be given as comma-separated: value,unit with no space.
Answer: 50,mV
